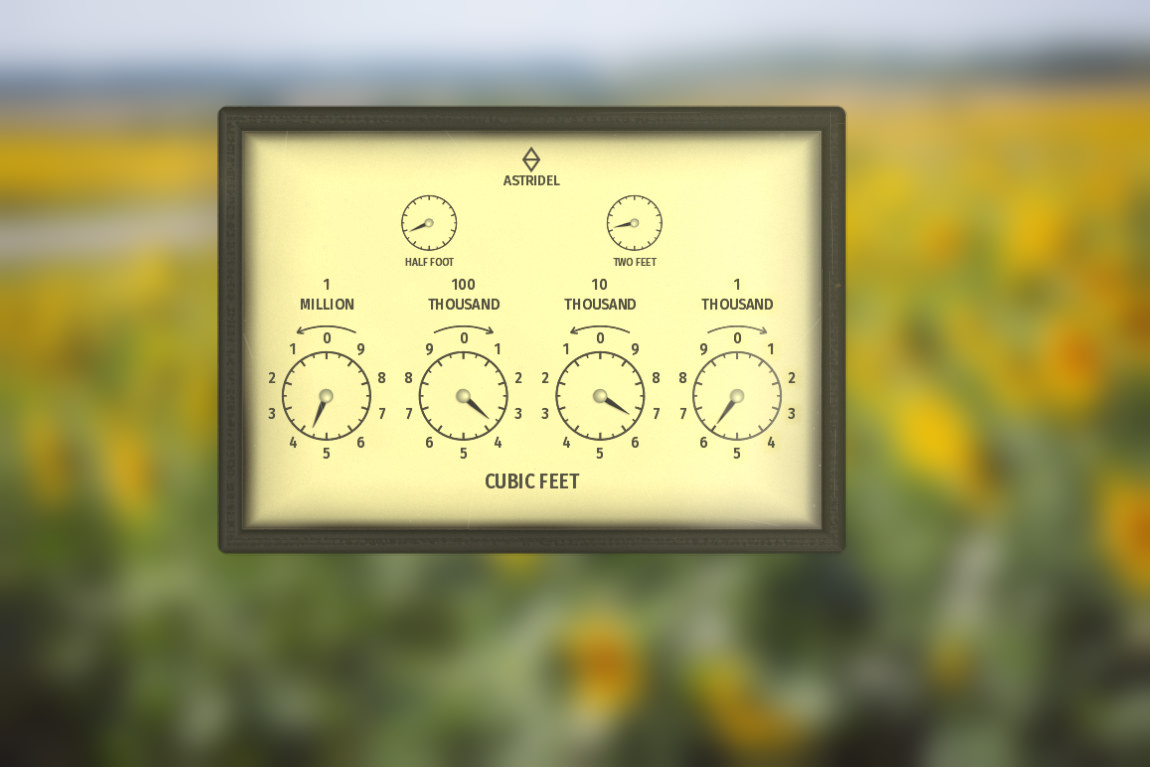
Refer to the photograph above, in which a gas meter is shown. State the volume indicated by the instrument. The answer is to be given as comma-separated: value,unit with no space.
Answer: 436600,ft³
